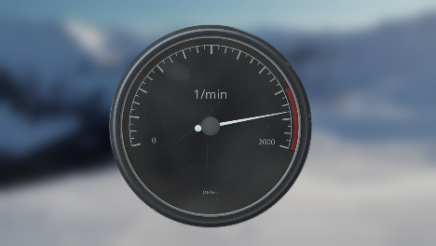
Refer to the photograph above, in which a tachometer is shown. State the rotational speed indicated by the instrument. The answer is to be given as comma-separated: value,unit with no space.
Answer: 1750,rpm
